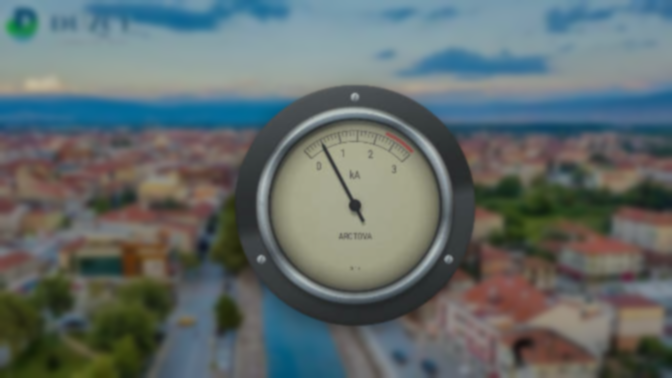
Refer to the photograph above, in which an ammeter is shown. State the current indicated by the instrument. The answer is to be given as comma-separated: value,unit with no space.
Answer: 0.5,kA
